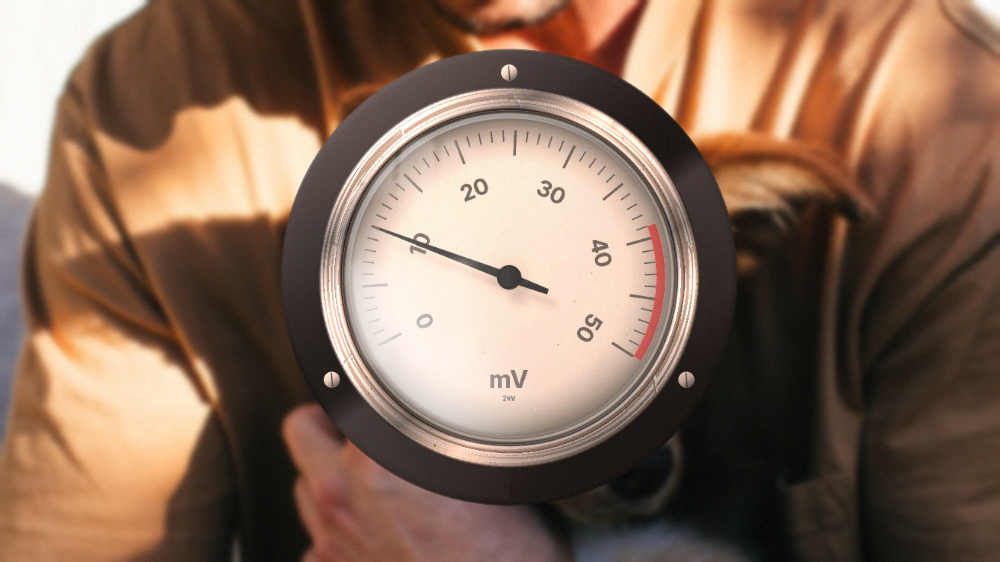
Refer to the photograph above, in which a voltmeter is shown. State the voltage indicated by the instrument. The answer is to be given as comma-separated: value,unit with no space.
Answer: 10,mV
